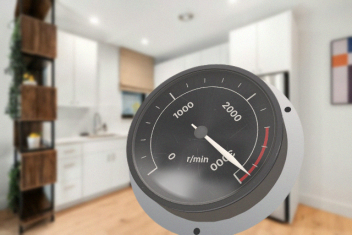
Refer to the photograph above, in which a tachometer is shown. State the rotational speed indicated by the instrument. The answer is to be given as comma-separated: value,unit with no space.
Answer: 2900,rpm
